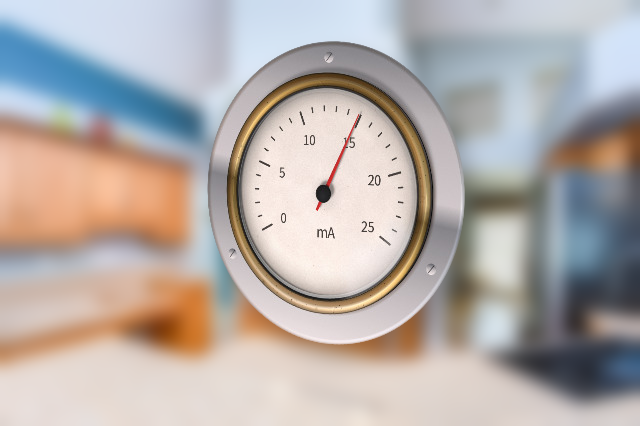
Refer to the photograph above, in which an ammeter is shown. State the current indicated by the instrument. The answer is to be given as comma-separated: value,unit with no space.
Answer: 15,mA
